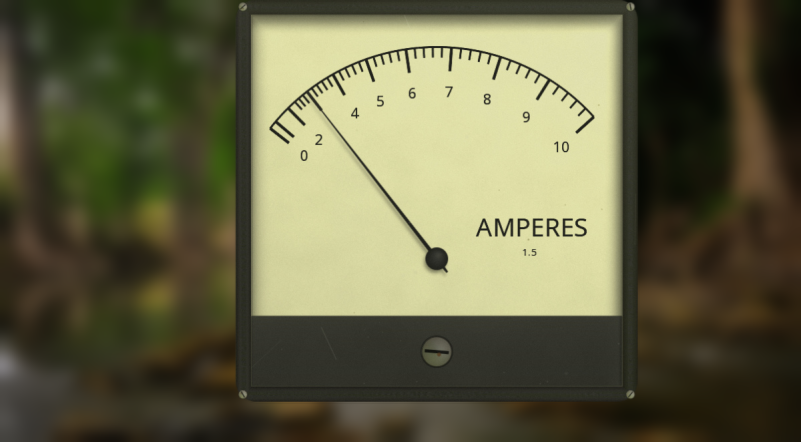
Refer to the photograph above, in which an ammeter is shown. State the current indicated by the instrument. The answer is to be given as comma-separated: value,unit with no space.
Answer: 3,A
